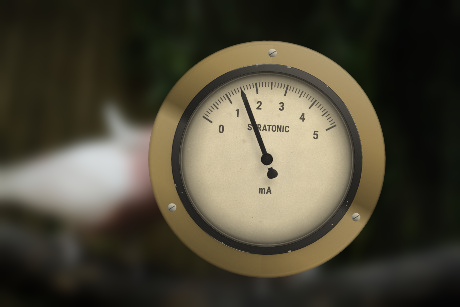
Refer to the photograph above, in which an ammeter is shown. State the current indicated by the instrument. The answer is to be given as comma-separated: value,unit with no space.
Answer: 1.5,mA
